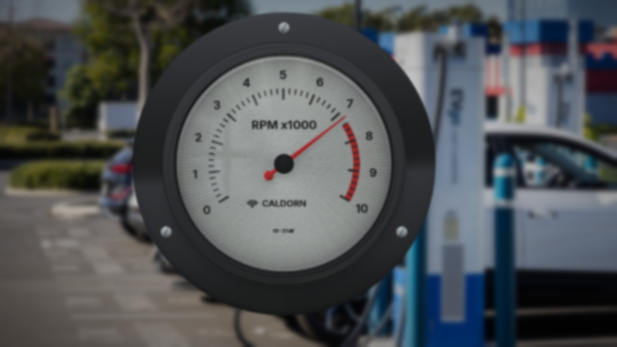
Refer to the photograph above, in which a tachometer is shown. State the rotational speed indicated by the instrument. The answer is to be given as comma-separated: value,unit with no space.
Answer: 7200,rpm
